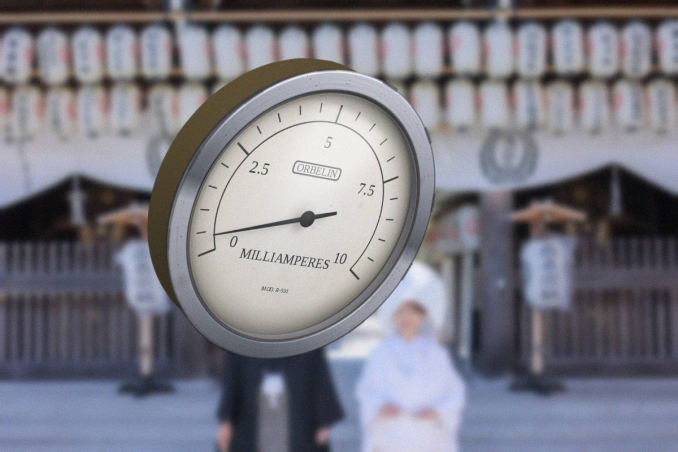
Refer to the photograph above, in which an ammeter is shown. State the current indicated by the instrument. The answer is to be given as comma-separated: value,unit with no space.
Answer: 0.5,mA
